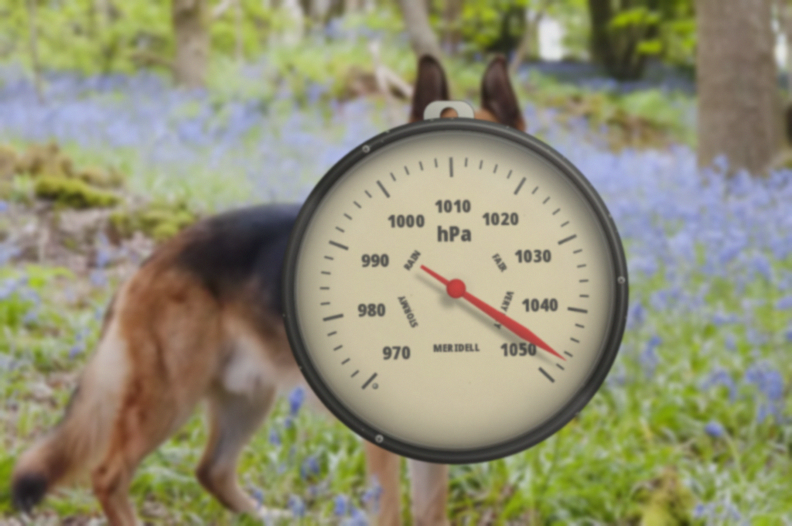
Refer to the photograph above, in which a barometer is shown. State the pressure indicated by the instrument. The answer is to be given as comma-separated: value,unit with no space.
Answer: 1047,hPa
